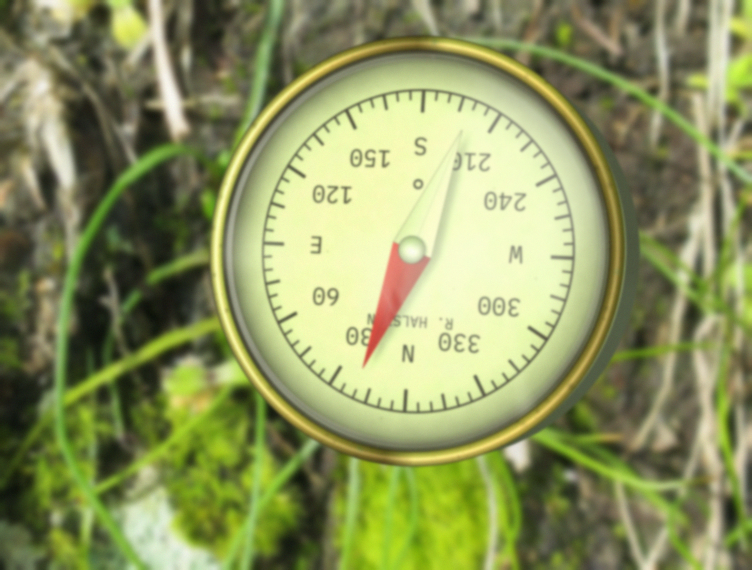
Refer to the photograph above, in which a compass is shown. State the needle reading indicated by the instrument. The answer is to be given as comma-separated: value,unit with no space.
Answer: 20,°
